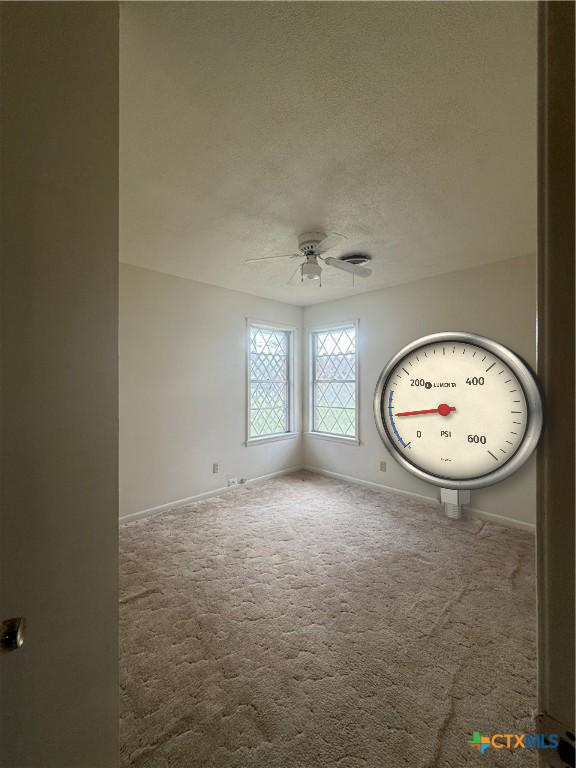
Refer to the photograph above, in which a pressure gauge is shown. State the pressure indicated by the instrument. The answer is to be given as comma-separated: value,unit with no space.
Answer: 80,psi
